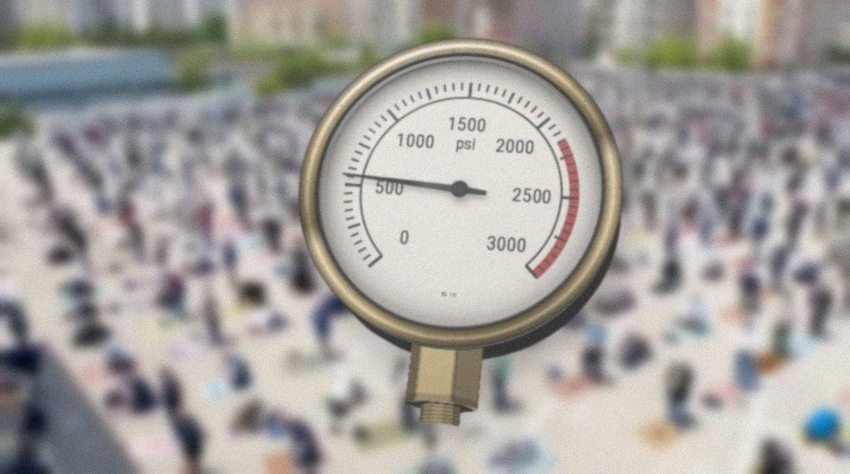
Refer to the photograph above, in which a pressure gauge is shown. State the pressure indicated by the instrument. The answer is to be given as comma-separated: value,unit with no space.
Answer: 550,psi
